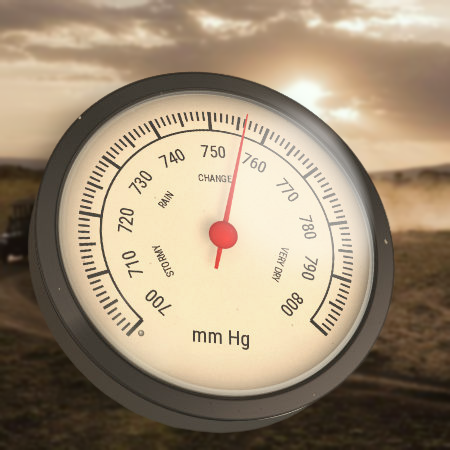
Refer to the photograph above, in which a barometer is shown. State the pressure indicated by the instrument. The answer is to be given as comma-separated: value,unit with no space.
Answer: 756,mmHg
